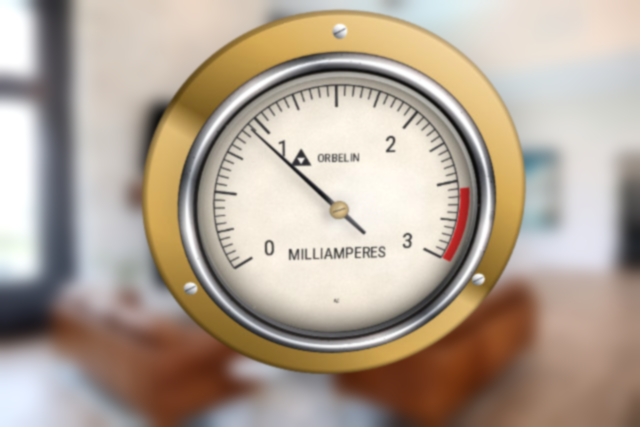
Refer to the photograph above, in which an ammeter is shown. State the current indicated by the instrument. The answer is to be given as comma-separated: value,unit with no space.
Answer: 0.95,mA
